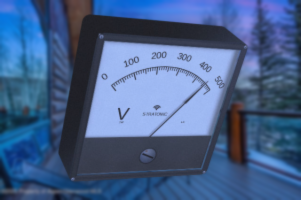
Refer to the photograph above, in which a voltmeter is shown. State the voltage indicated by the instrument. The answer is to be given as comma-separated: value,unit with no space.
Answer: 450,V
